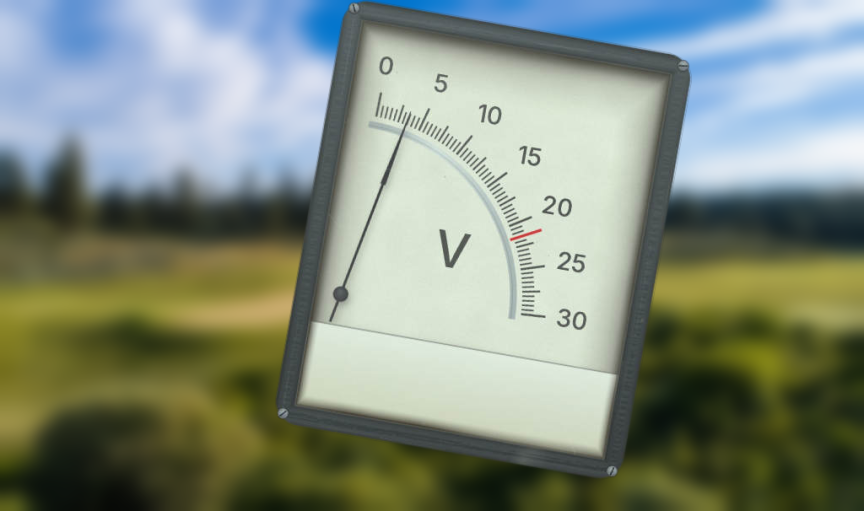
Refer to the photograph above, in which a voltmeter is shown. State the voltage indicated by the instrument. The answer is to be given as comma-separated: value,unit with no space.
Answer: 3.5,V
